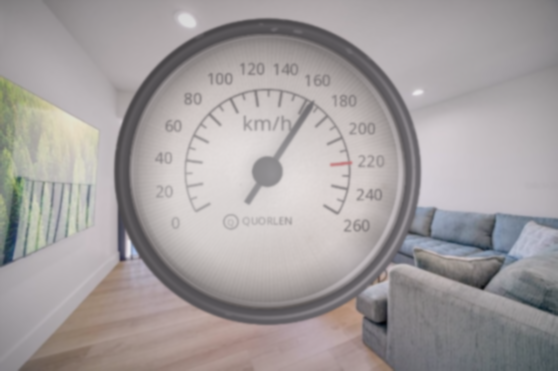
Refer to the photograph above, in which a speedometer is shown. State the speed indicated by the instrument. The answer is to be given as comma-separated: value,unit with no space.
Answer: 165,km/h
